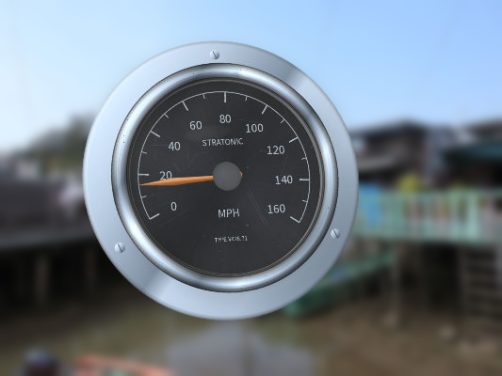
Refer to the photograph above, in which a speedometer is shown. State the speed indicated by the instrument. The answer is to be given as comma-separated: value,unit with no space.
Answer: 15,mph
